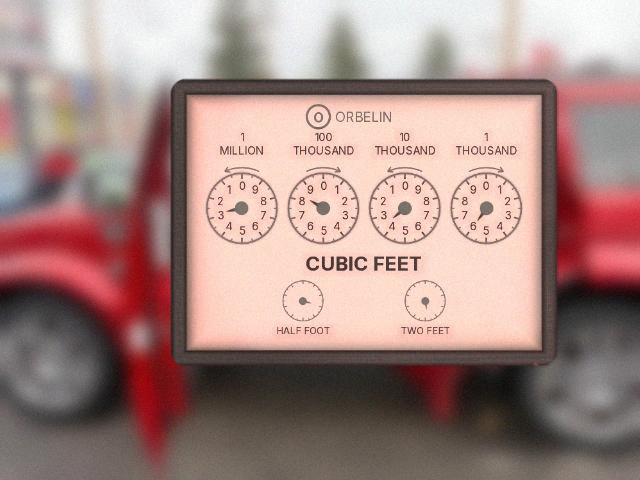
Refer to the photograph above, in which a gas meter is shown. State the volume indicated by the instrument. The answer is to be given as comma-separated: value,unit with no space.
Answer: 283600,ft³
